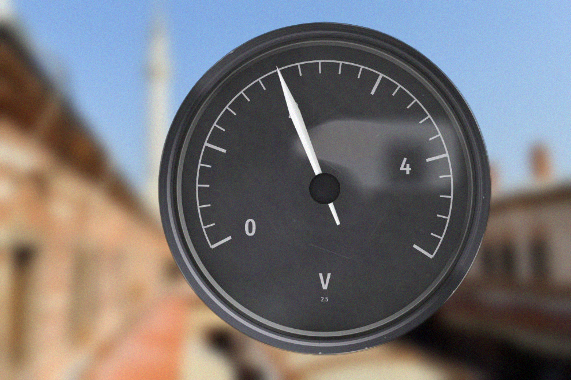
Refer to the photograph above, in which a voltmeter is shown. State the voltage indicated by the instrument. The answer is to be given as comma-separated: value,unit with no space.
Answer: 2,V
